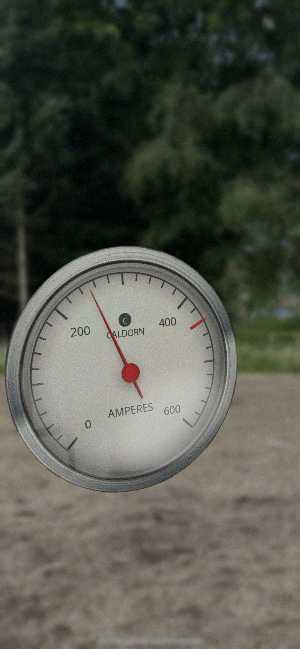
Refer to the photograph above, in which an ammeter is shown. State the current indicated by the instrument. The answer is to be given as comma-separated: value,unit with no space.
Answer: 250,A
